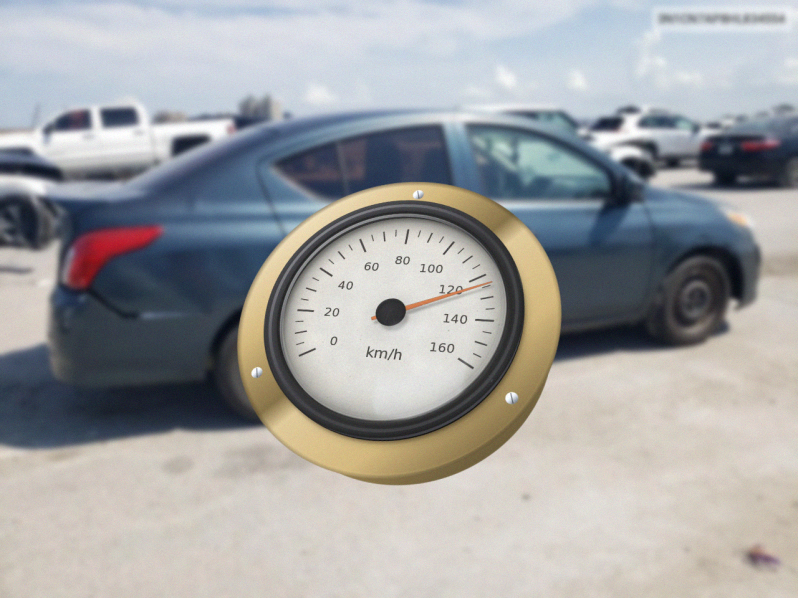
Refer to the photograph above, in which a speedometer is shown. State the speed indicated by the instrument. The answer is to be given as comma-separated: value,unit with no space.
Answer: 125,km/h
